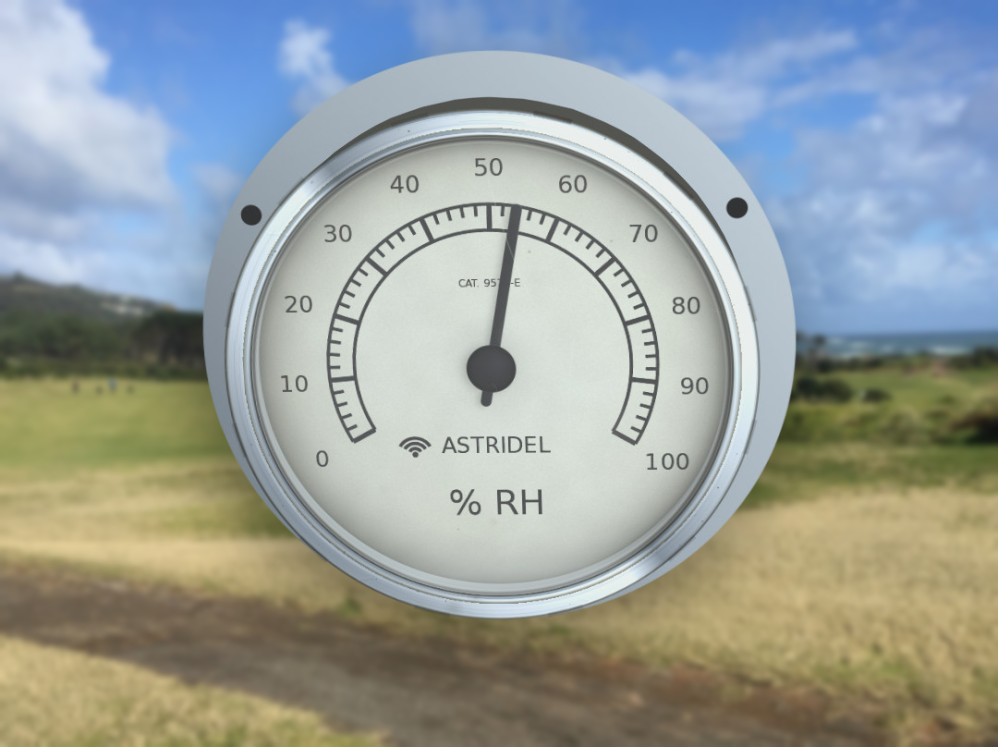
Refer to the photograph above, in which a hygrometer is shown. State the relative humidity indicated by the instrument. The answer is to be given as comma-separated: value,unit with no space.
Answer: 54,%
